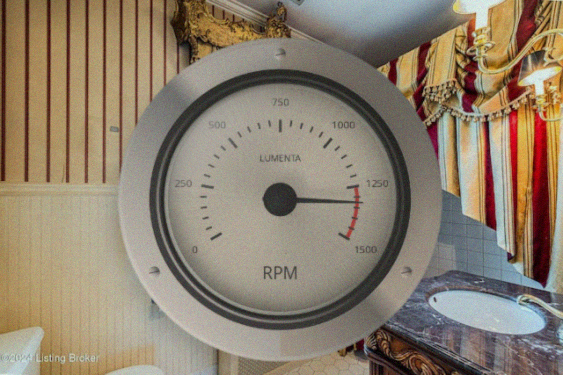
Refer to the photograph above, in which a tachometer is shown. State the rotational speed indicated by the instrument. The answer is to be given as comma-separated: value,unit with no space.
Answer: 1325,rpm
